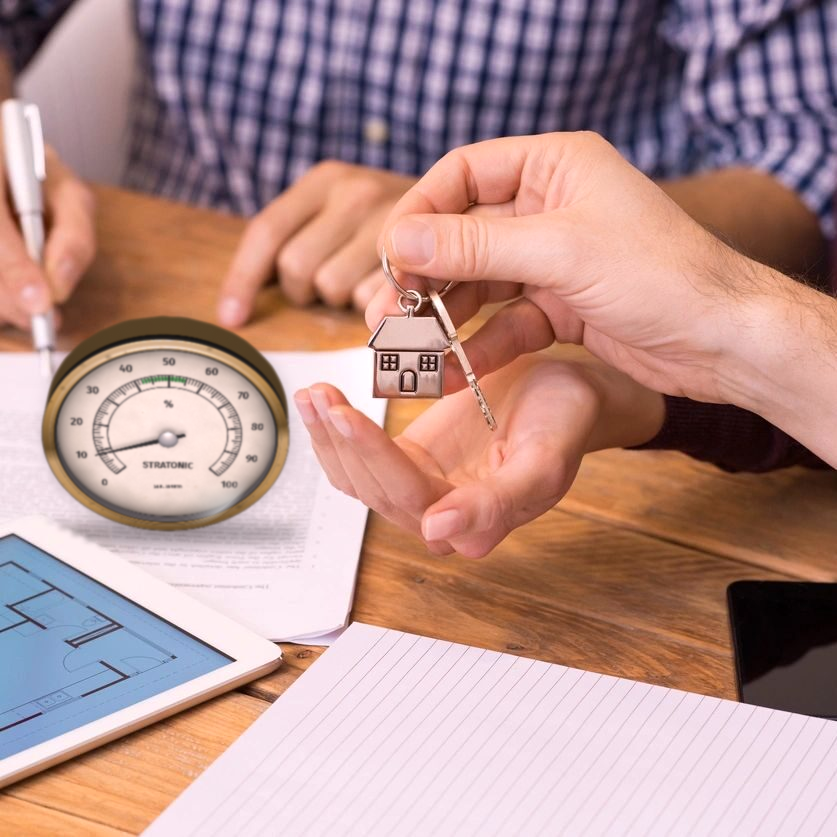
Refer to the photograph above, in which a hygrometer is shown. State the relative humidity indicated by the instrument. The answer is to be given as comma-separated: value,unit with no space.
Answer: 10,%
